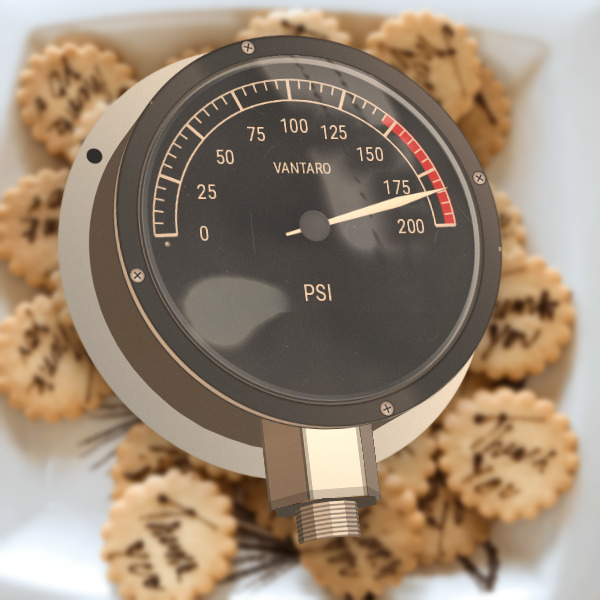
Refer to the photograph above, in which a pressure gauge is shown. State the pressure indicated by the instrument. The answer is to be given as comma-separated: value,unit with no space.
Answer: 185,psi
